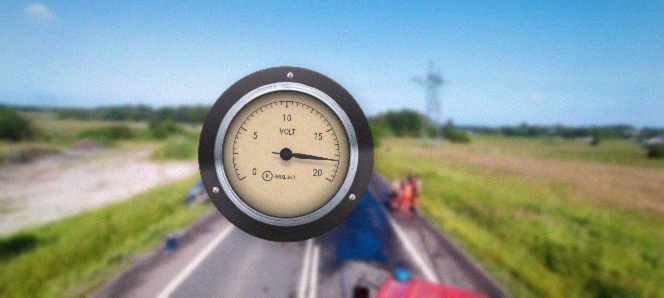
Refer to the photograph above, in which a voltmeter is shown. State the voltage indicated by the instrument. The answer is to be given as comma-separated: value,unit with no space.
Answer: 18,V
